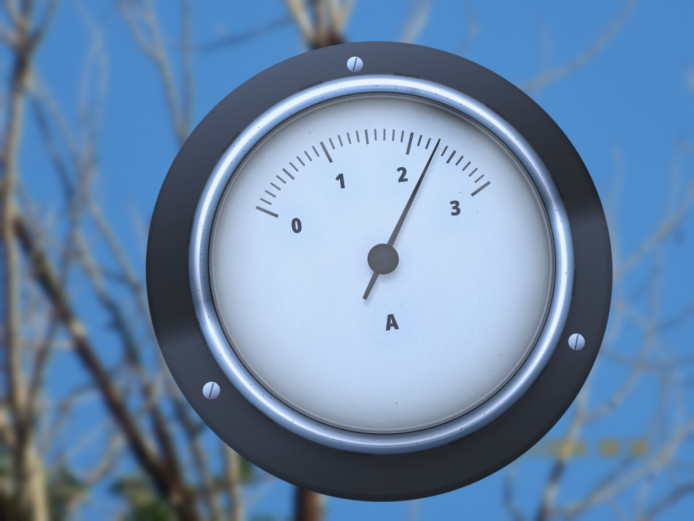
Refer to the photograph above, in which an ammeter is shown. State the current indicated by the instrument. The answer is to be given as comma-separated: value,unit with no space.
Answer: 2.3,A
